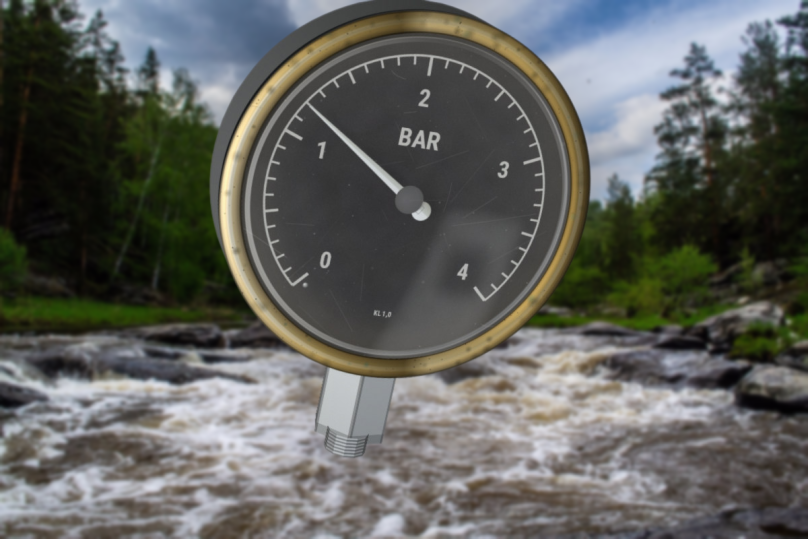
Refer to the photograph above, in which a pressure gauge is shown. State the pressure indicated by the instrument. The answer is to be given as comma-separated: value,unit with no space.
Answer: 1.2,bar
